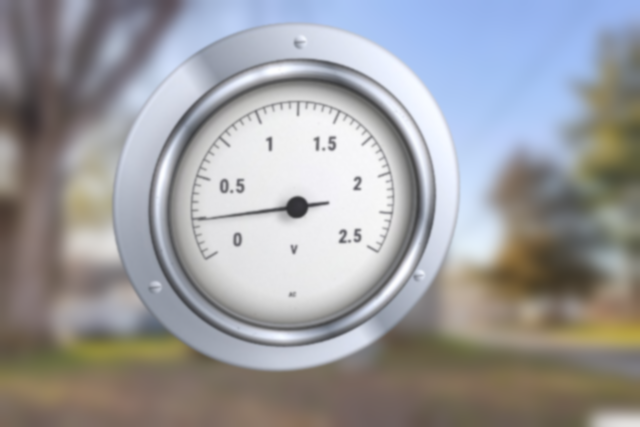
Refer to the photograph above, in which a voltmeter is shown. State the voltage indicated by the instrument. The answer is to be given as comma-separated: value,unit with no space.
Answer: 0.25,V
